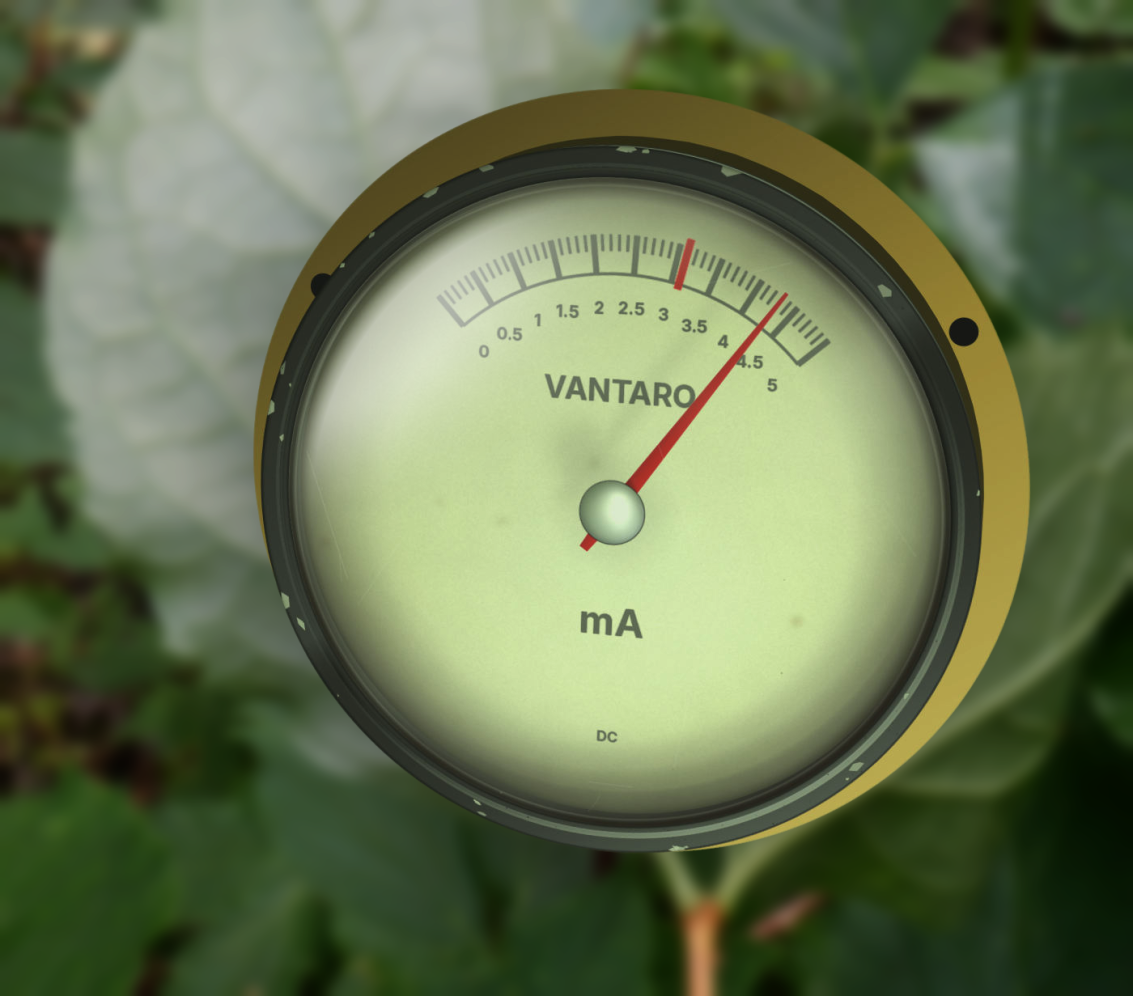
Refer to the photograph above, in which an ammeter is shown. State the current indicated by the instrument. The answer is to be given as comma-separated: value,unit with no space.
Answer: 4.3,mA
